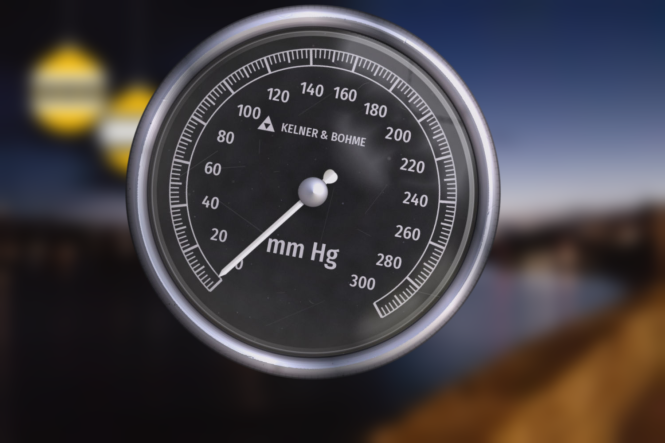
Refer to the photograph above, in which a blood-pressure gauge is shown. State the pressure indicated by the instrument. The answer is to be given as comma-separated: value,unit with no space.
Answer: 2,mmHg
